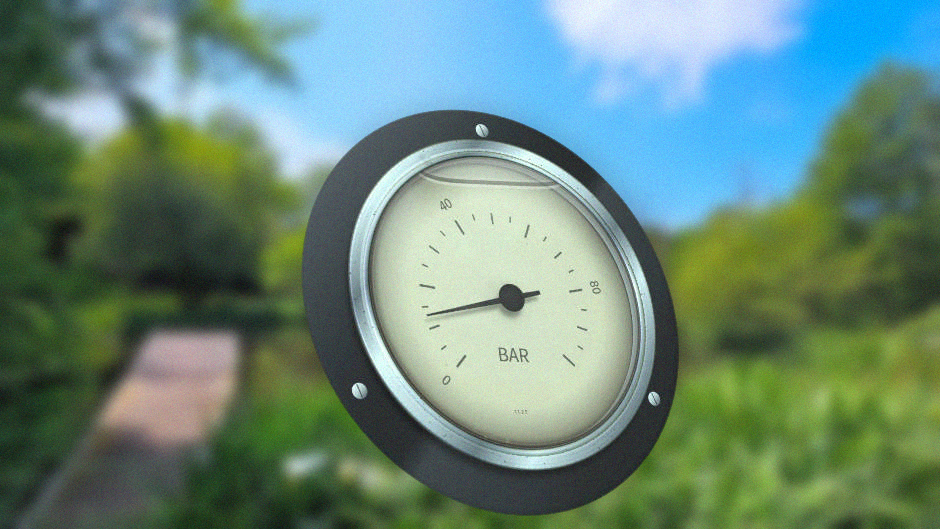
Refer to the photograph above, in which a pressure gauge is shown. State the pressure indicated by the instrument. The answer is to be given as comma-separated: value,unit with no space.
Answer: 12.5,bar
